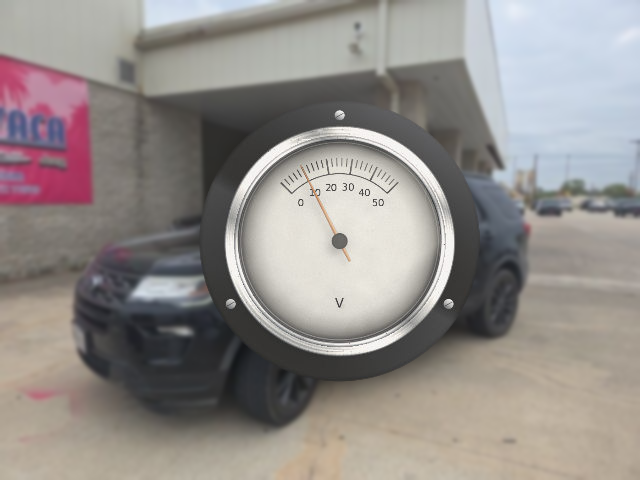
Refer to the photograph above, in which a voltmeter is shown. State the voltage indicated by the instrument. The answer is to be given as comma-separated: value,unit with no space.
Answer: 10,V
